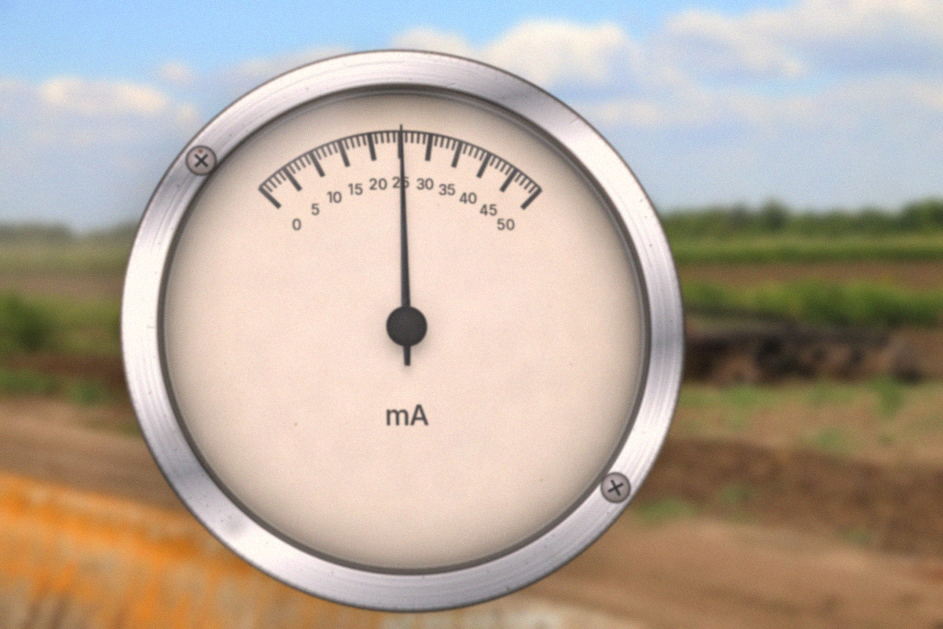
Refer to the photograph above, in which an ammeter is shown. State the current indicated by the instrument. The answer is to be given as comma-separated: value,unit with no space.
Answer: 25,mA
